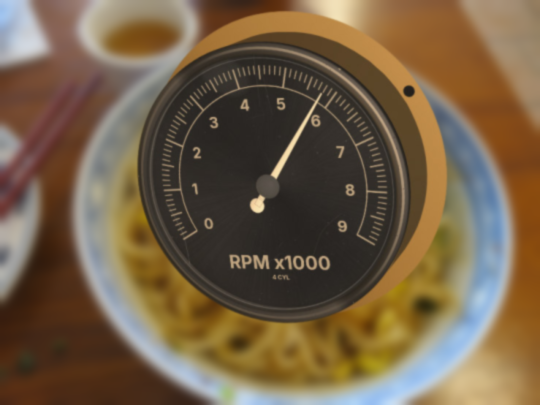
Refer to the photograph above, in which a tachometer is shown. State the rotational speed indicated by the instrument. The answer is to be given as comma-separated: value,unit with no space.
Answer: 5800,rpm
